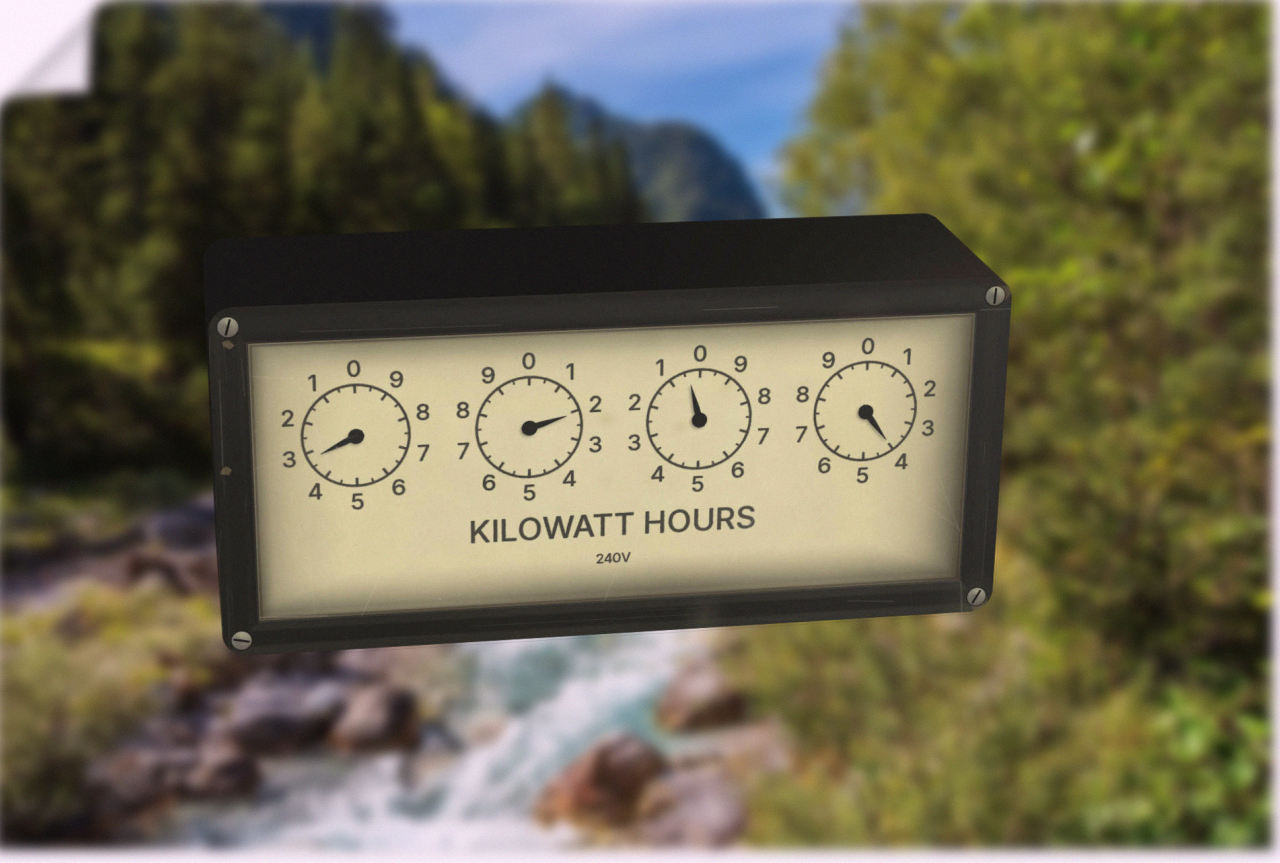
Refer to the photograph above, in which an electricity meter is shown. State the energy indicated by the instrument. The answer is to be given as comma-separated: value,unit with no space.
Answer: 3204,kWh
